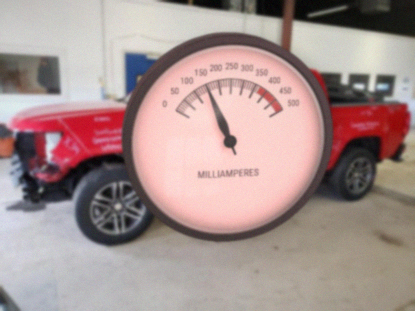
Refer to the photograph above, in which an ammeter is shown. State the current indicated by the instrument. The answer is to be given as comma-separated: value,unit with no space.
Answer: 150,mA
